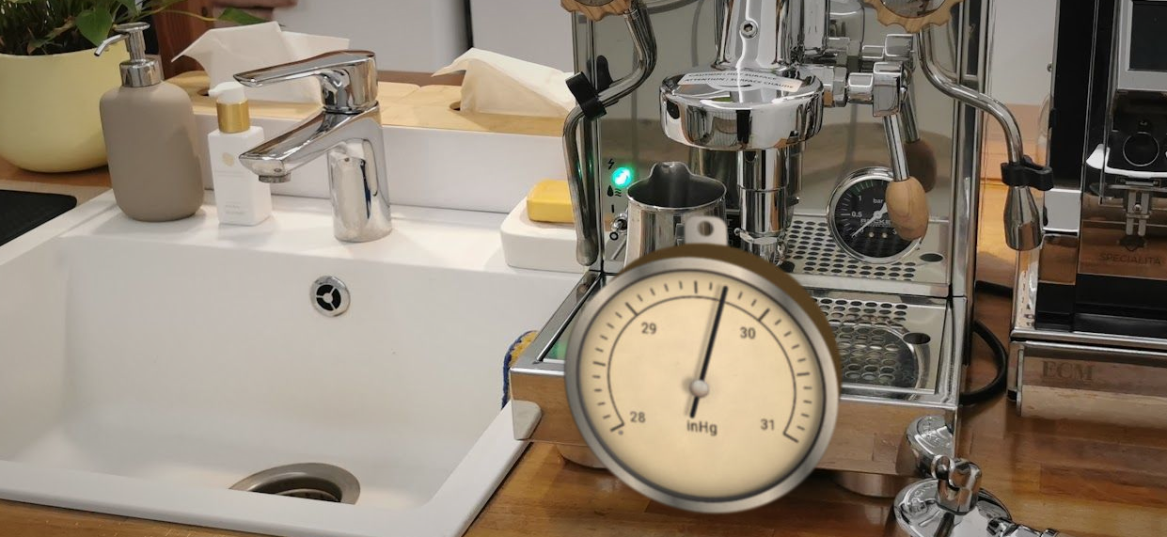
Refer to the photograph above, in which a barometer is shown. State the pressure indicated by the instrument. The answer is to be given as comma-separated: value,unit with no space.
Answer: 29.7,inHg
